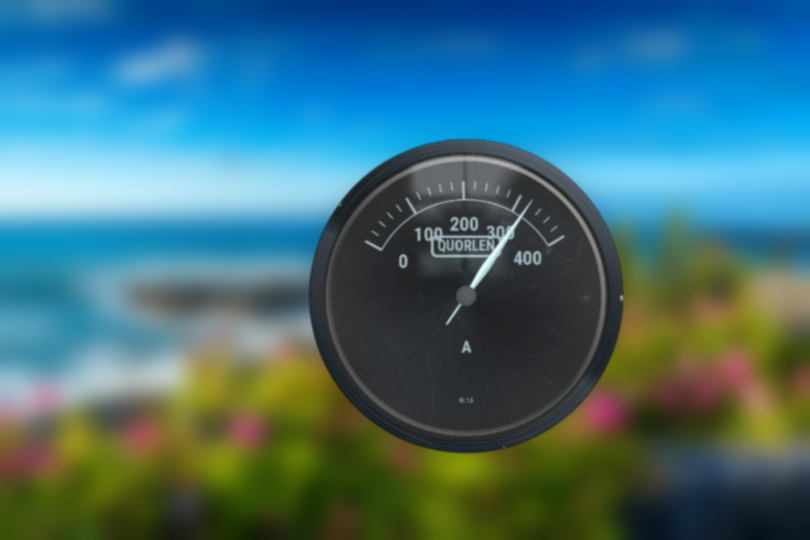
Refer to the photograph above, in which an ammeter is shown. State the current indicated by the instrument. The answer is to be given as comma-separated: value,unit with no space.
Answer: 320,A
